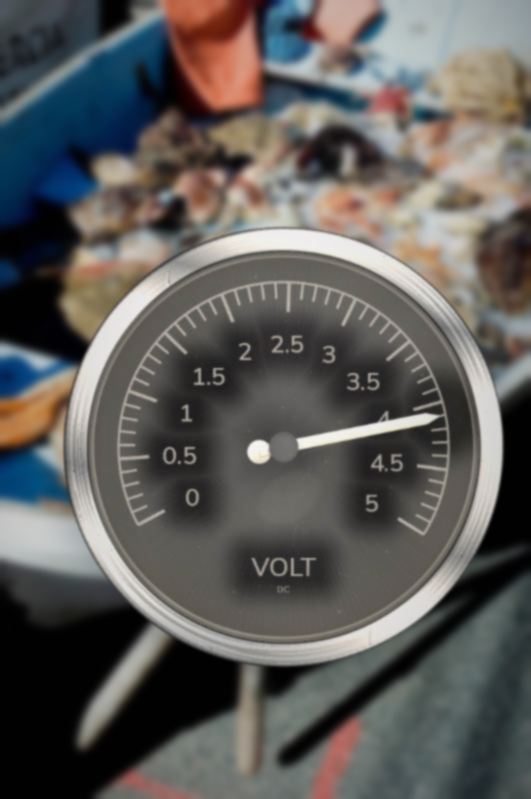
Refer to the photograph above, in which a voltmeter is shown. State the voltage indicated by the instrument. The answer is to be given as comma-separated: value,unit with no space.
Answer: 4.1,V
